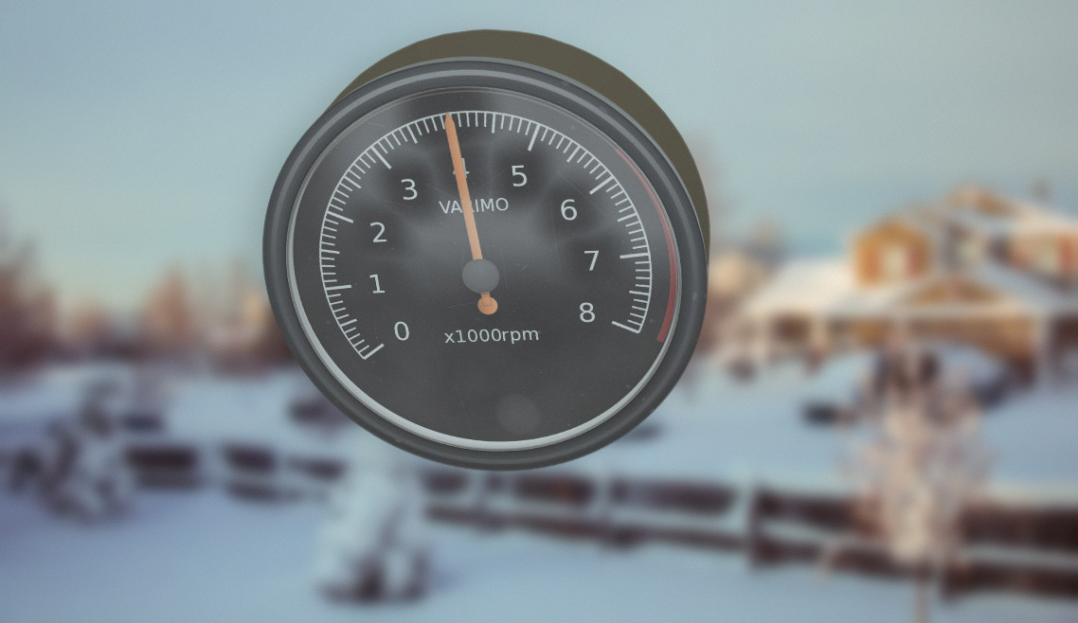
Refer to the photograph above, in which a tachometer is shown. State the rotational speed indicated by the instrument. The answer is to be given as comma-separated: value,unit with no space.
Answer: 4000,rpm
